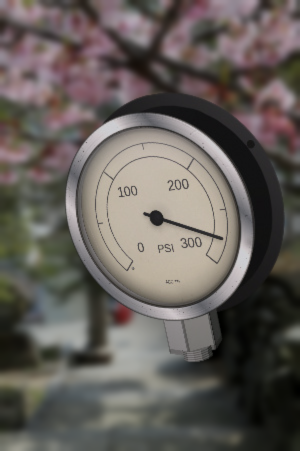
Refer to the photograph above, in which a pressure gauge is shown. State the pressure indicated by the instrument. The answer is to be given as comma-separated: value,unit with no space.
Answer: 275,psi
